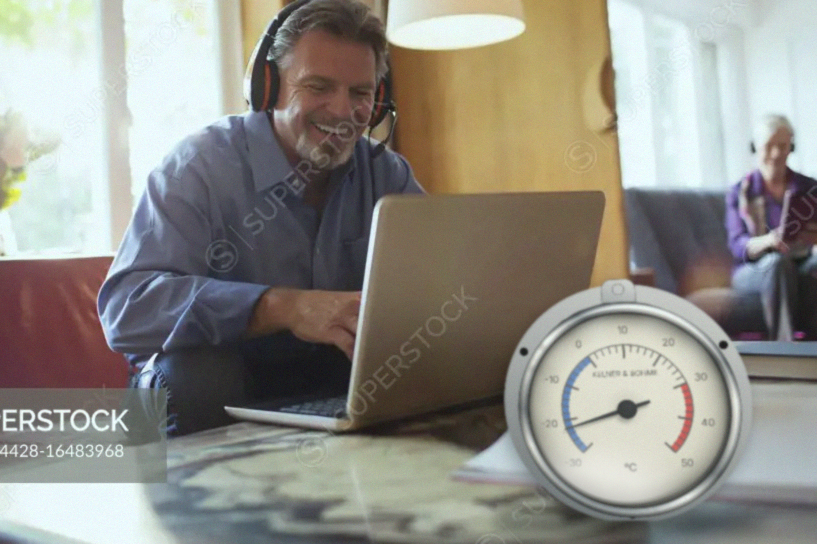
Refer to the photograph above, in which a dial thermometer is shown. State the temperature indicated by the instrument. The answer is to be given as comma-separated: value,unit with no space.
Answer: -22,°C
